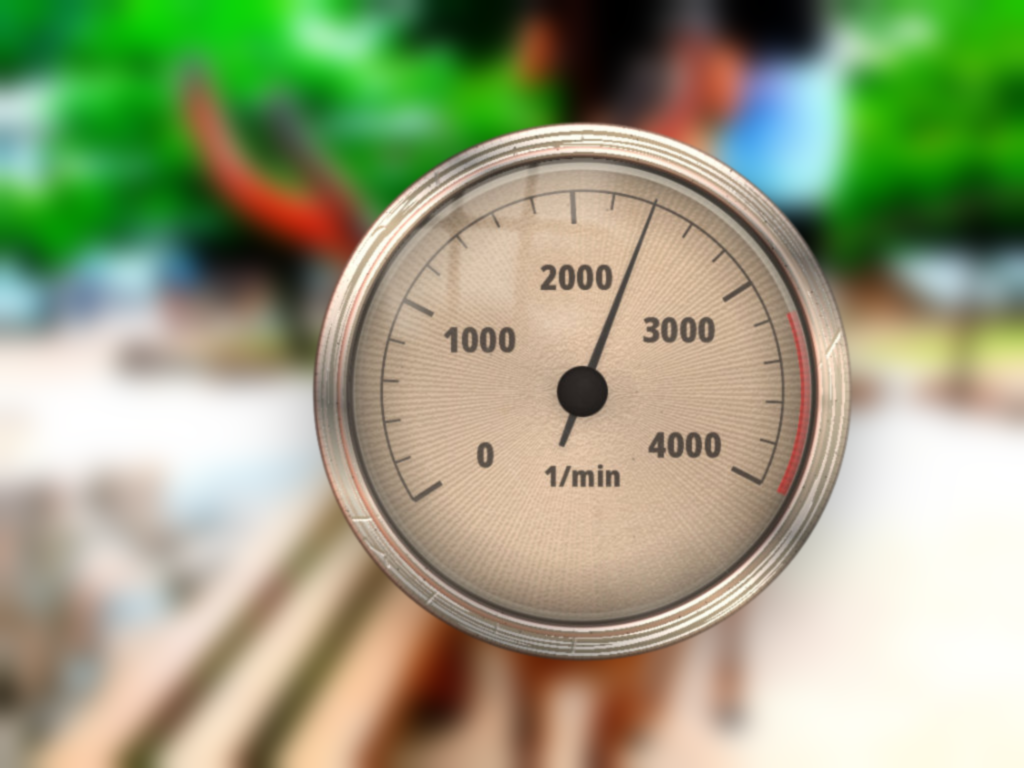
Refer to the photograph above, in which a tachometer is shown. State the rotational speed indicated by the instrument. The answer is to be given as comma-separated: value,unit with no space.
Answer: 2400,rpm
